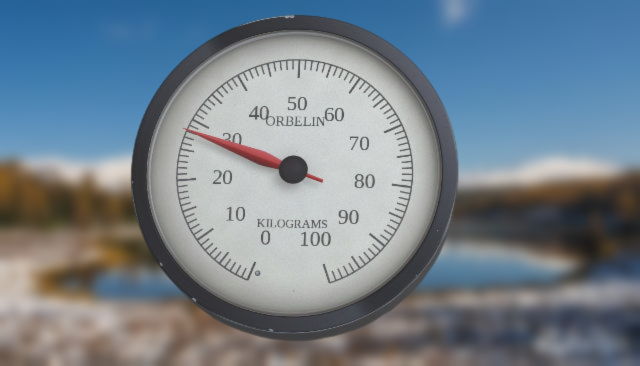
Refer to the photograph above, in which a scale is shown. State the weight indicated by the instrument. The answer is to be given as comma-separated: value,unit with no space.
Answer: 28,kg
